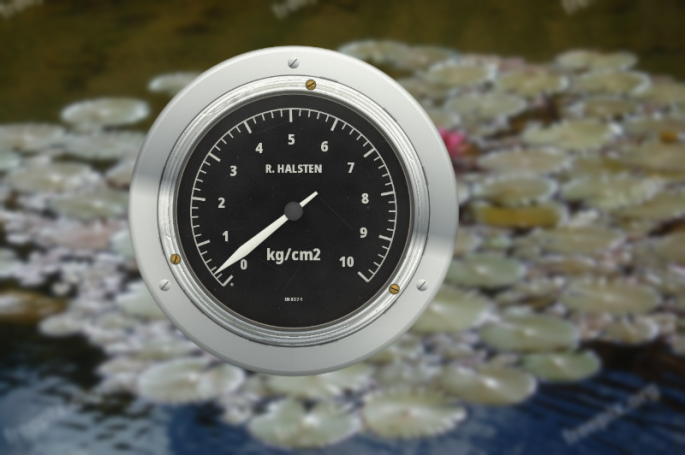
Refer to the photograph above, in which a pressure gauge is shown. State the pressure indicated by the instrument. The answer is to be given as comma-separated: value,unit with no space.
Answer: 0.3,kg/cm²
